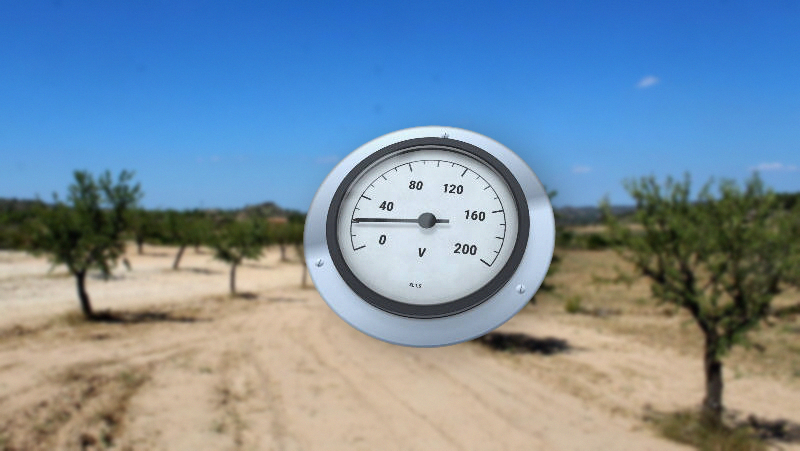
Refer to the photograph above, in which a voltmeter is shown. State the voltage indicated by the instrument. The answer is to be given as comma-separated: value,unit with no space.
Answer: 20,V
